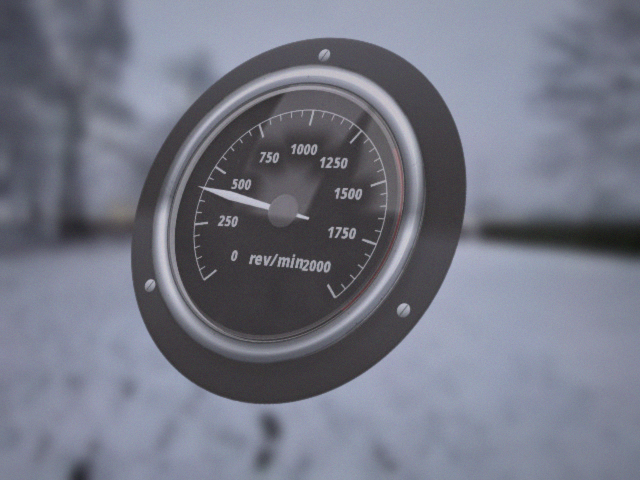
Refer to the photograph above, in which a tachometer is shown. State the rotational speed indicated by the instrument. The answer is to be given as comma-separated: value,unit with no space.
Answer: 400,rpm
